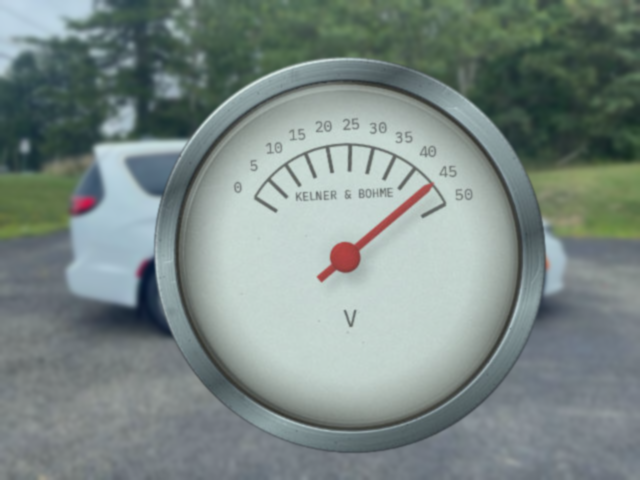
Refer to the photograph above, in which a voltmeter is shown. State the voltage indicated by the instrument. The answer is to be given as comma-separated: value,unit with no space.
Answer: 45,V
